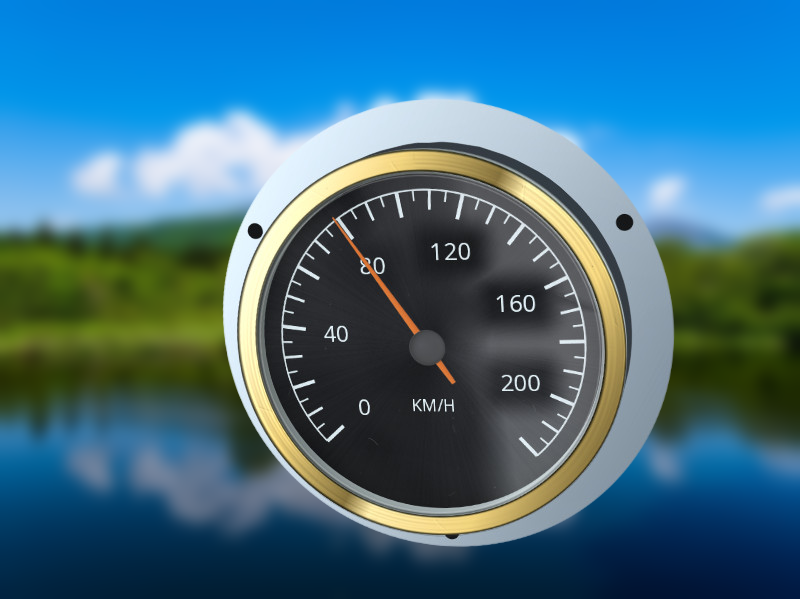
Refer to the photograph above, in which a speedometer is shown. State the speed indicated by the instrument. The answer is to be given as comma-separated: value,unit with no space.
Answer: 80,km/h
